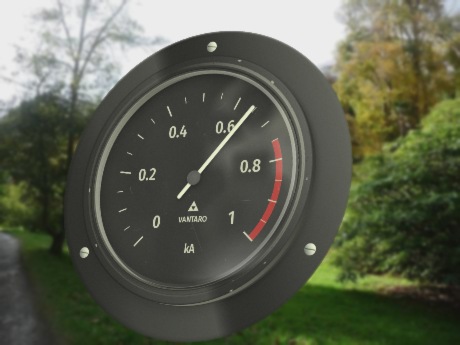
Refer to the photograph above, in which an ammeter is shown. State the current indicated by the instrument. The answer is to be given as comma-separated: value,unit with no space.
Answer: 0.65,kA
